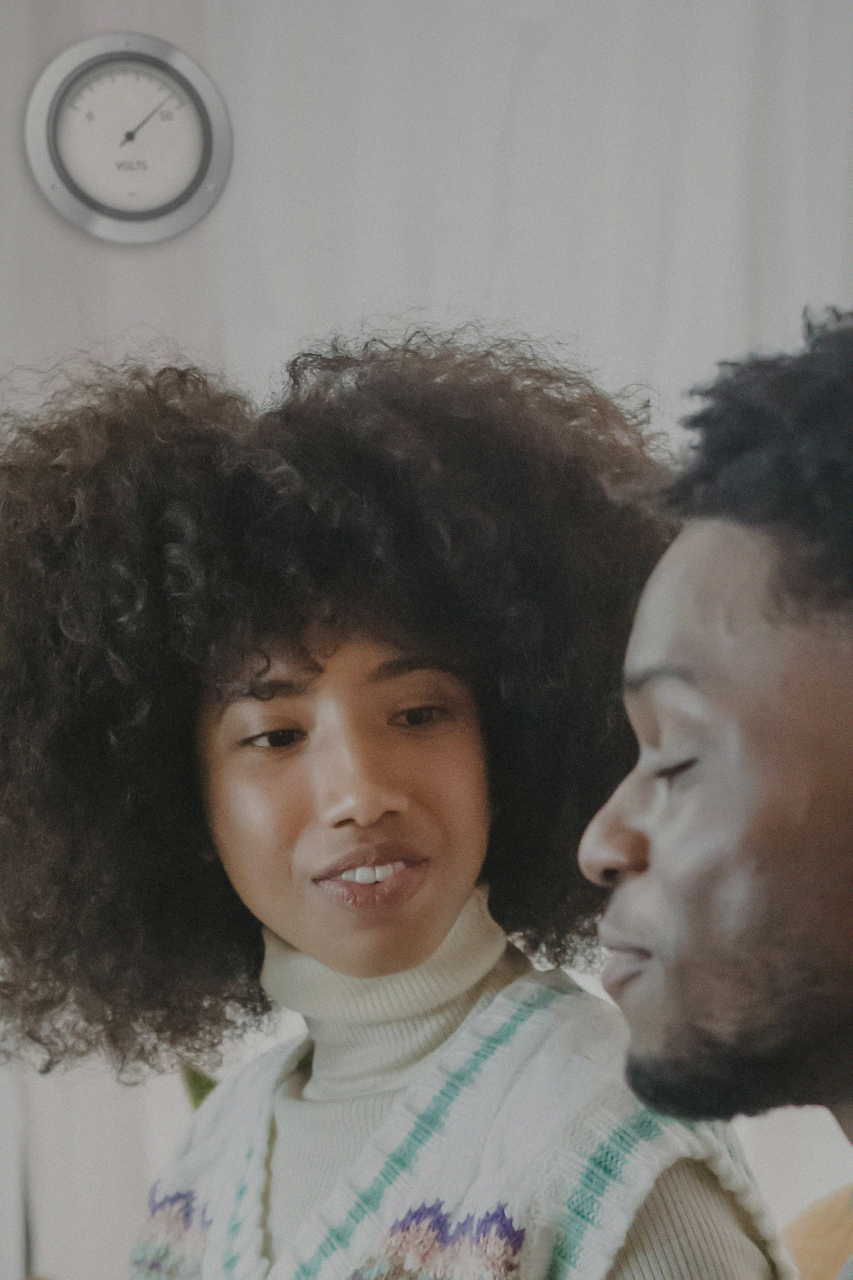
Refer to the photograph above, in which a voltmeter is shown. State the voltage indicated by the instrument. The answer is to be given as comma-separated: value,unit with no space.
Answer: 45,V
